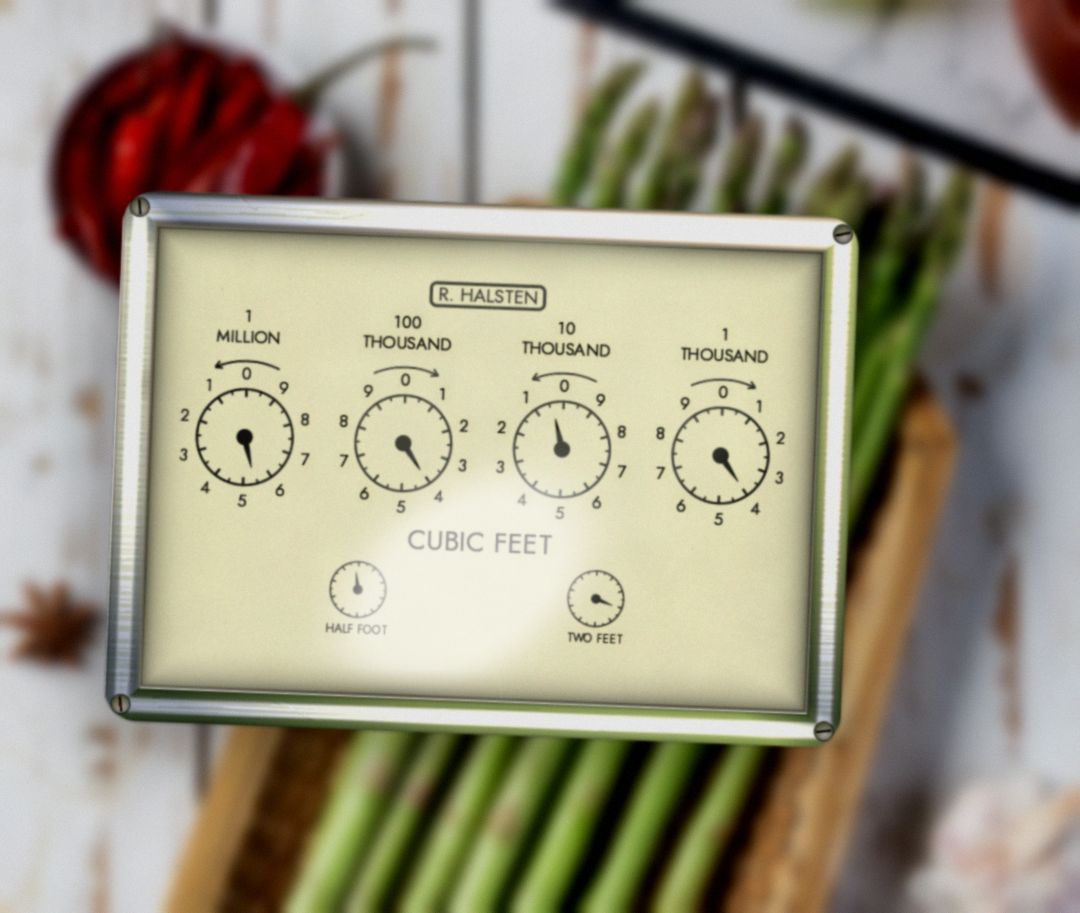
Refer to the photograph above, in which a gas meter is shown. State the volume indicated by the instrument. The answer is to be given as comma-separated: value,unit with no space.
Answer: 540400,ft³
